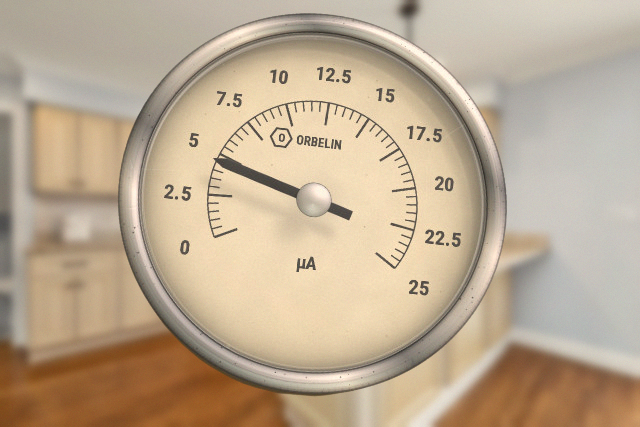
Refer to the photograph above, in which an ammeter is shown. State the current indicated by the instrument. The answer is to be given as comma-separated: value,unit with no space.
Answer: 4.5,µA
